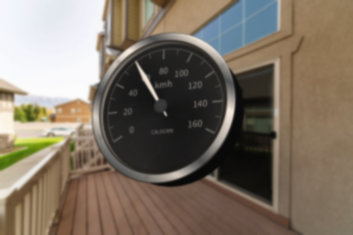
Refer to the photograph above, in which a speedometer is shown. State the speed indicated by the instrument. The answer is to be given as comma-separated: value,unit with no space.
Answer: 60,km/h
